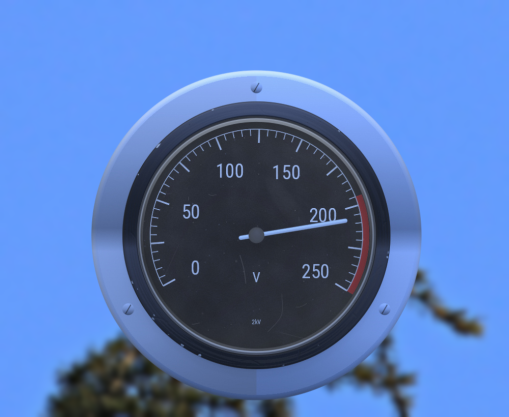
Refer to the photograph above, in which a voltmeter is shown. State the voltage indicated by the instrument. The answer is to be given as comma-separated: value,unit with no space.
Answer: 207.5,V
